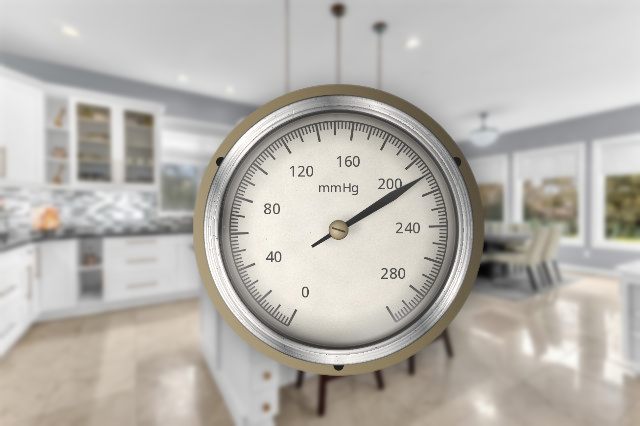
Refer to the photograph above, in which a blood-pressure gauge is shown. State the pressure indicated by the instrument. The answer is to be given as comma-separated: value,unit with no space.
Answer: 210,mmHg
